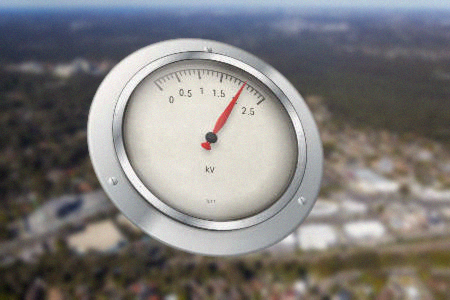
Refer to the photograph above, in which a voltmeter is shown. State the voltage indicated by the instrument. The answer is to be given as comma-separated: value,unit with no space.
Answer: 2,kV
